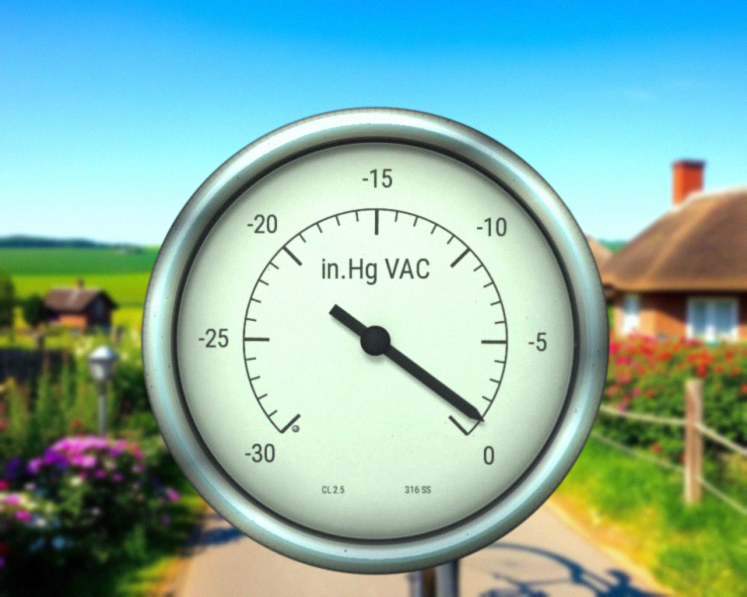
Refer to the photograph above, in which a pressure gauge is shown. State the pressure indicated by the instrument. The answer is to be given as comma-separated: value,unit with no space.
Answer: -1,inHg
